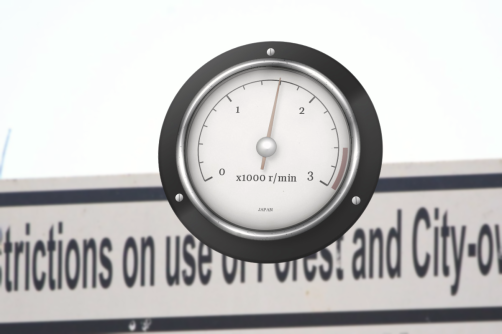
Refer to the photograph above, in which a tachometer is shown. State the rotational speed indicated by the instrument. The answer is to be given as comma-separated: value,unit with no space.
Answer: 1600,rpm
